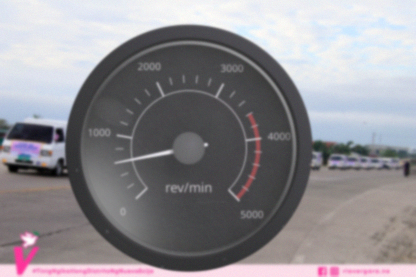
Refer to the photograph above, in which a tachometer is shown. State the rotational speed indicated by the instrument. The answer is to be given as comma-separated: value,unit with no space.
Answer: 600,rpm
